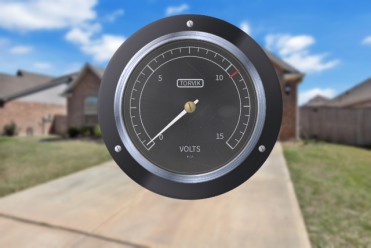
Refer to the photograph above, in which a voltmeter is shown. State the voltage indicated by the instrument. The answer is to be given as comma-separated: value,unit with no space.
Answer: 0.25,V
